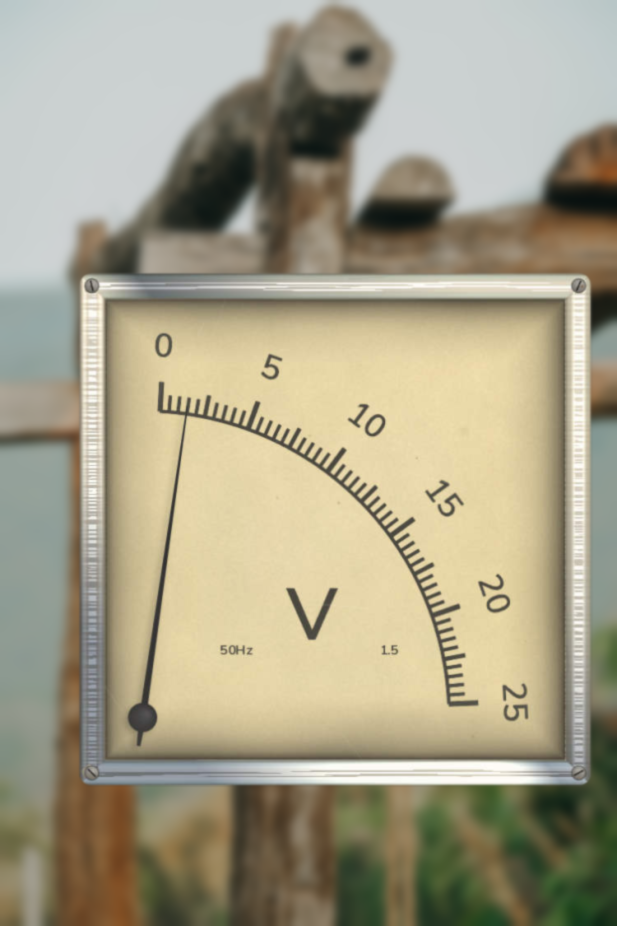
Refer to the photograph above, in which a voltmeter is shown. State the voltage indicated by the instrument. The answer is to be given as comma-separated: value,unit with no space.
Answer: 1.5,V
